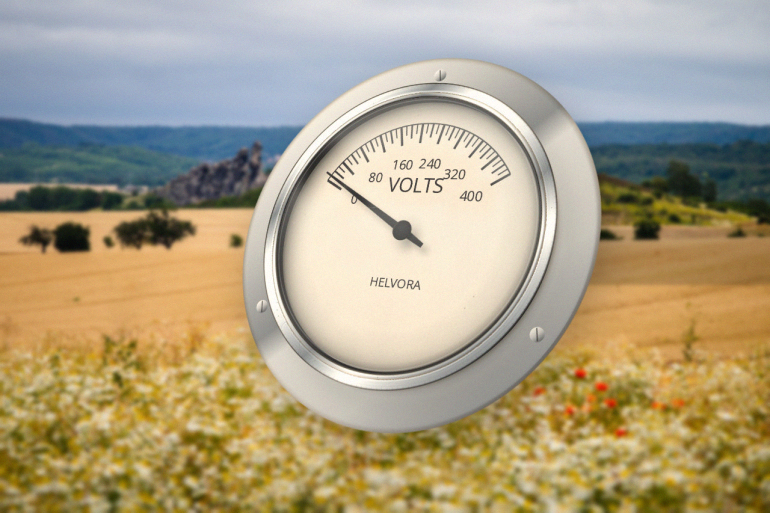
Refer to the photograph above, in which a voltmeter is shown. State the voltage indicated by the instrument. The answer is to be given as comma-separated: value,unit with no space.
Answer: 10,V
